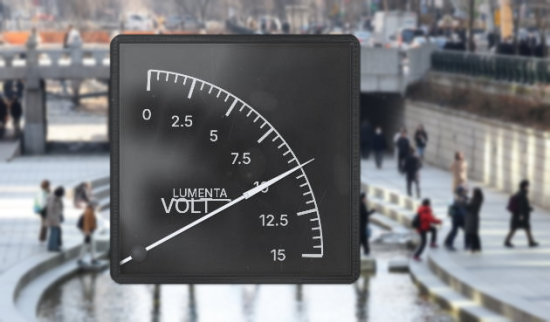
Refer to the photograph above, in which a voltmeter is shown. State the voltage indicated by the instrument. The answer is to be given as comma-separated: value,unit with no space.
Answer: 10,V
